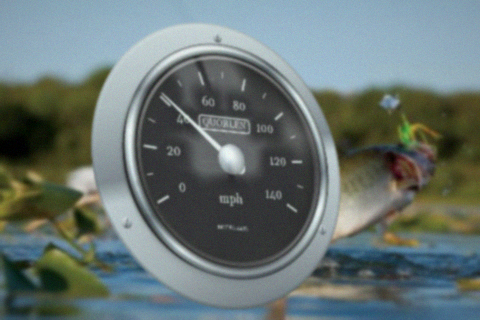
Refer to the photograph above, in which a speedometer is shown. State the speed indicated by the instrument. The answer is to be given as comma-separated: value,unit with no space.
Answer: 40,mph
